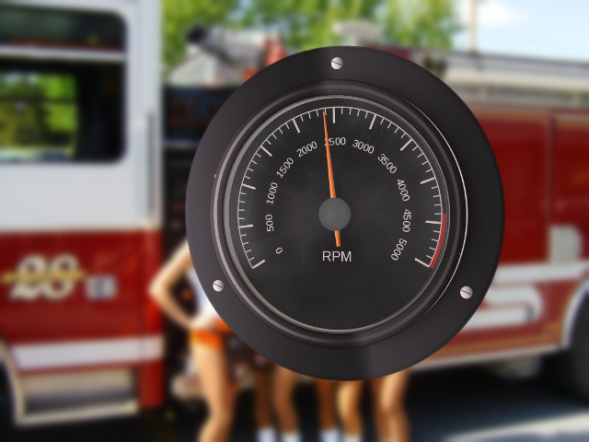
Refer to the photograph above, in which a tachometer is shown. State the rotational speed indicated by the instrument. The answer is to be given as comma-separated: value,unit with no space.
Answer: 2400,rpm
